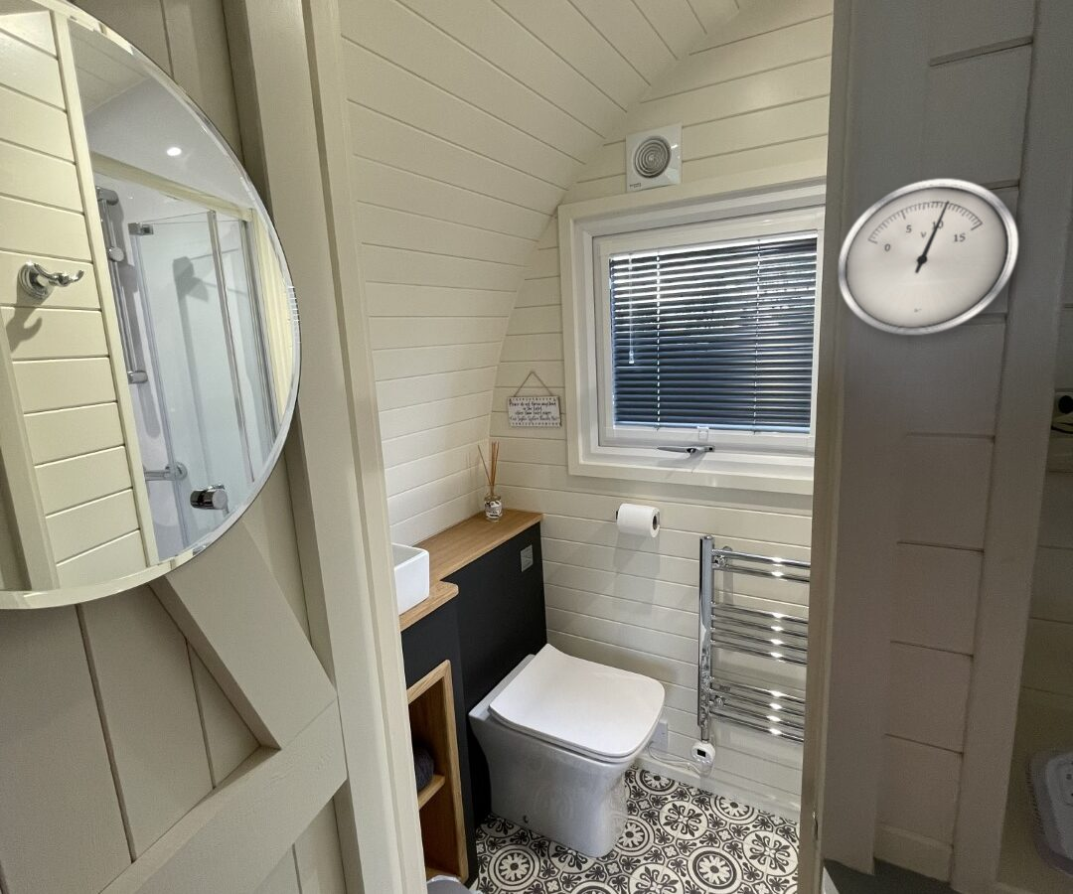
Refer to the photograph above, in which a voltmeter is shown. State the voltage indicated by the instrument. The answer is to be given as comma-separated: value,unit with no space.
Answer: 10,V
